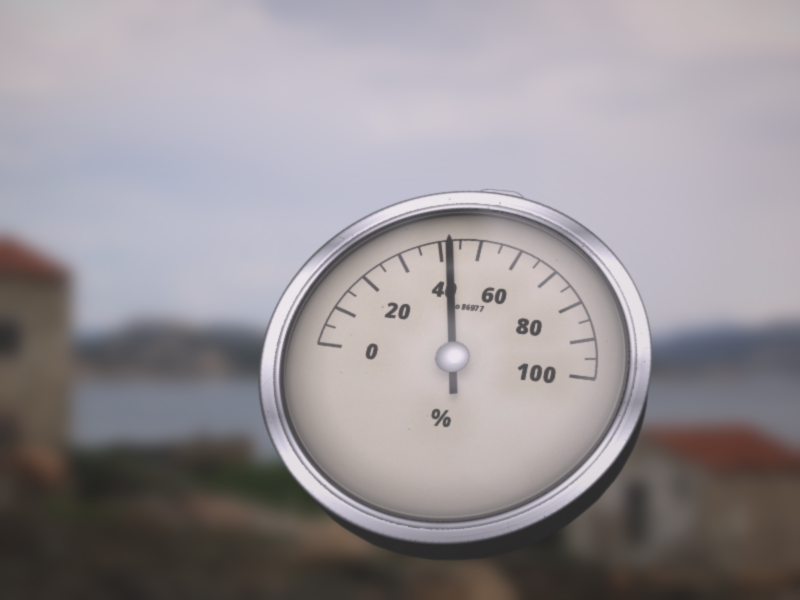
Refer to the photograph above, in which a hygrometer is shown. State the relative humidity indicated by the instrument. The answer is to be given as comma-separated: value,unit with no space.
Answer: 42.5,%
